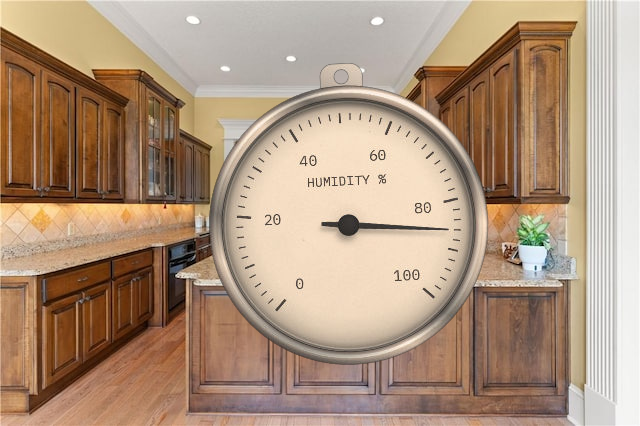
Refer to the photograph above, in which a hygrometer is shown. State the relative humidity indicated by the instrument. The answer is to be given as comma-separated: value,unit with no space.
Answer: 86,%
